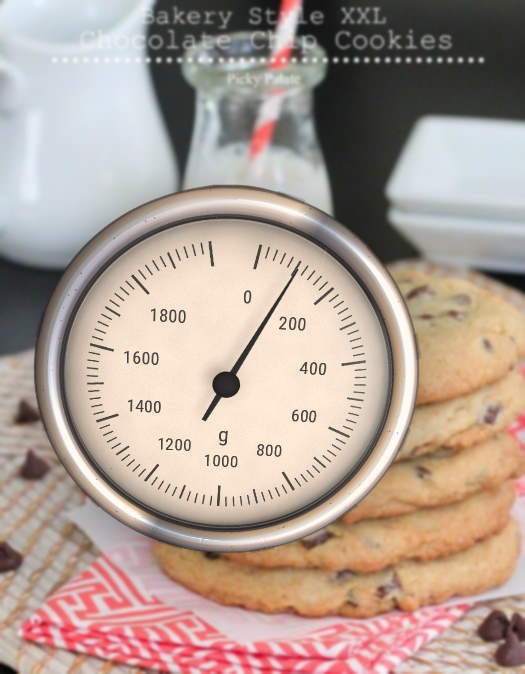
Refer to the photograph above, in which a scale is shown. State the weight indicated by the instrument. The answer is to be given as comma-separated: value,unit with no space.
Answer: 100,g
